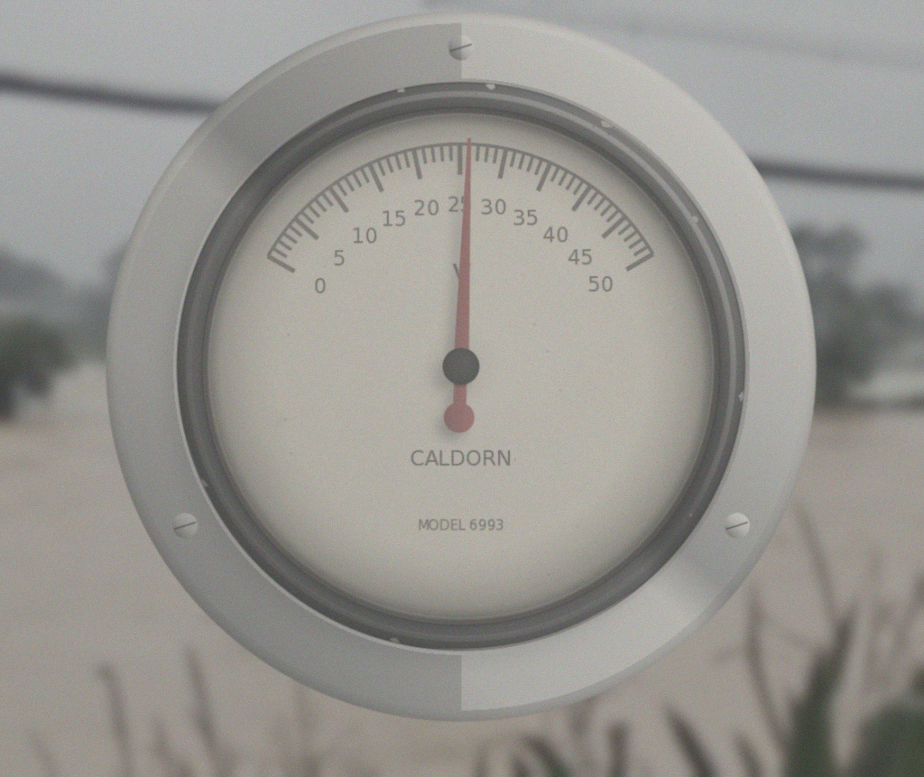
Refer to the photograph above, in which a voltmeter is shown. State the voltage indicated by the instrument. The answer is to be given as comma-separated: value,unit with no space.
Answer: 26,V
